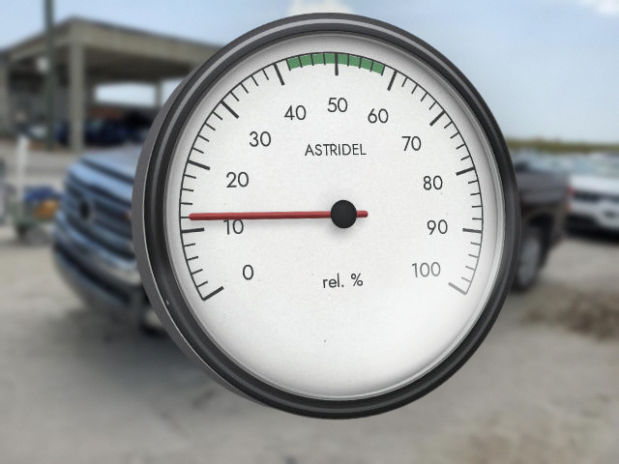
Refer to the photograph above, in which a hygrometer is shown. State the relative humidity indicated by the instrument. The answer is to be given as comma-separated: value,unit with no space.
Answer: 12,%
